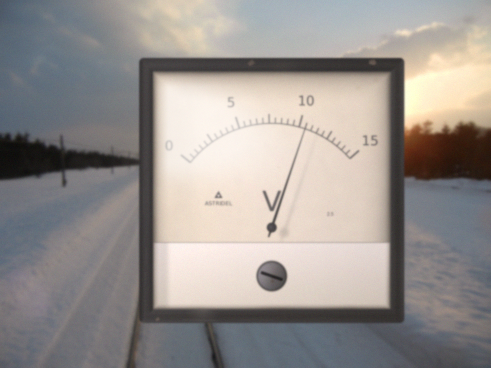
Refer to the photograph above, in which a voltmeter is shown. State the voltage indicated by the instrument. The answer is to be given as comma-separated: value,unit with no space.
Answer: 10.5,V
